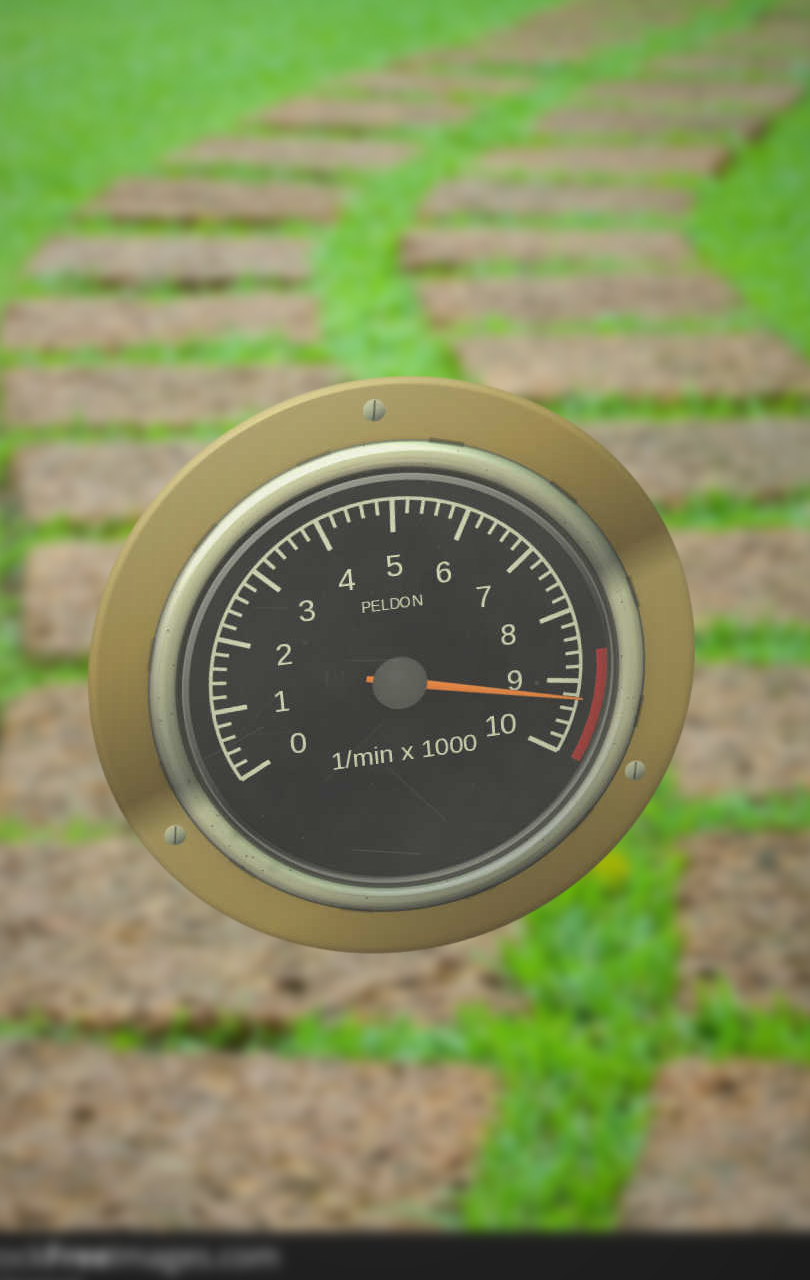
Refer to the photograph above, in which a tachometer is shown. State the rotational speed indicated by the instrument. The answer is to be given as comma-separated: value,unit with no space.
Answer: 9200,rpm
